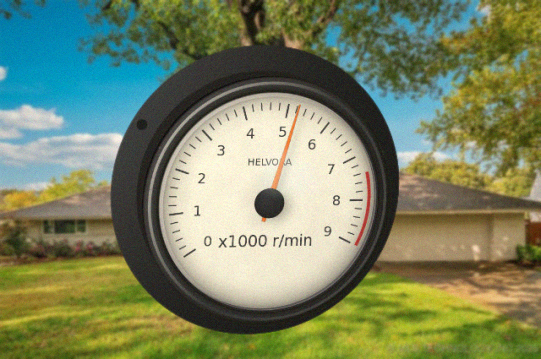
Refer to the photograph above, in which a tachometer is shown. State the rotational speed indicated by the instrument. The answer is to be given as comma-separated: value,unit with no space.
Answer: 5200,rpm
